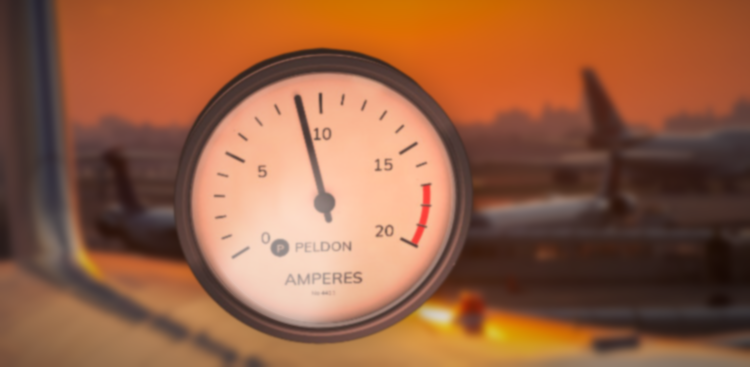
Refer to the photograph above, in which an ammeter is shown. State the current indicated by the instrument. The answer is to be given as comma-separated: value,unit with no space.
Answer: 9,A
